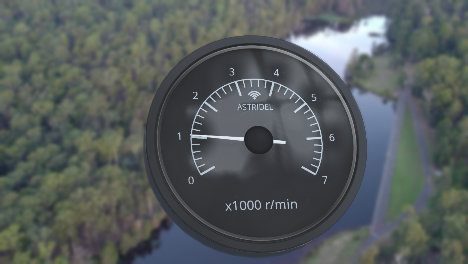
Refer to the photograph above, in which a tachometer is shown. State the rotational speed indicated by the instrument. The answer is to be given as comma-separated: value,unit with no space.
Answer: 1000,rpm
